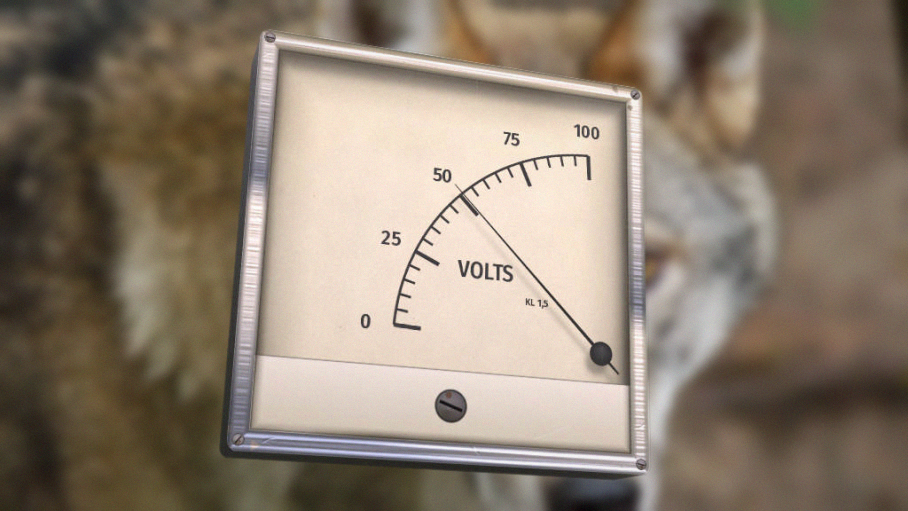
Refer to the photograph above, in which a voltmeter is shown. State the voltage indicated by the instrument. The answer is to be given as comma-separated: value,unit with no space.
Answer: 50,V
